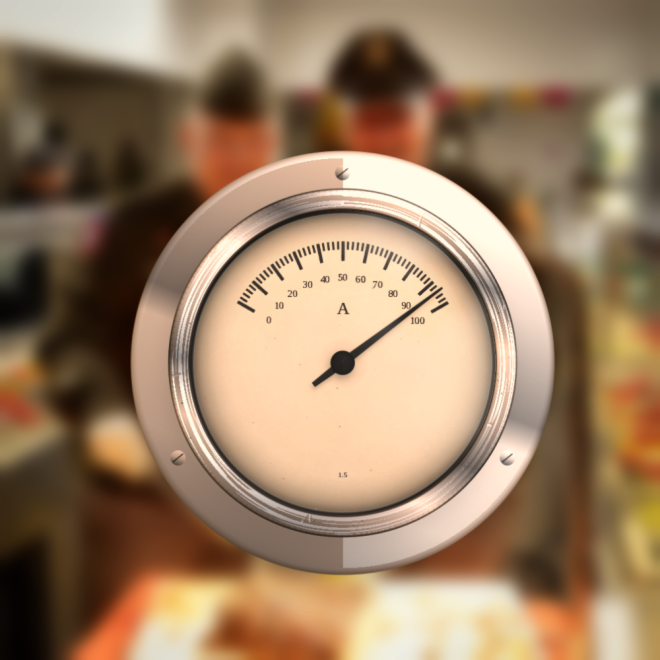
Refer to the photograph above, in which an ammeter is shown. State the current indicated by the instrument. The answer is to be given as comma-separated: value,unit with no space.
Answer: 94,A
